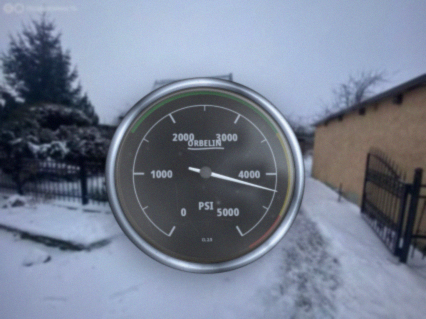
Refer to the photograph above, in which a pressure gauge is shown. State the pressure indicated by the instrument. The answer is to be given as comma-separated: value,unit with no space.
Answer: 4250,psi
